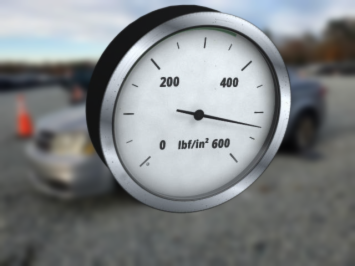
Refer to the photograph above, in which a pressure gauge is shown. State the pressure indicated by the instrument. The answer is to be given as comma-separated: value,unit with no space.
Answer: 525,psi
